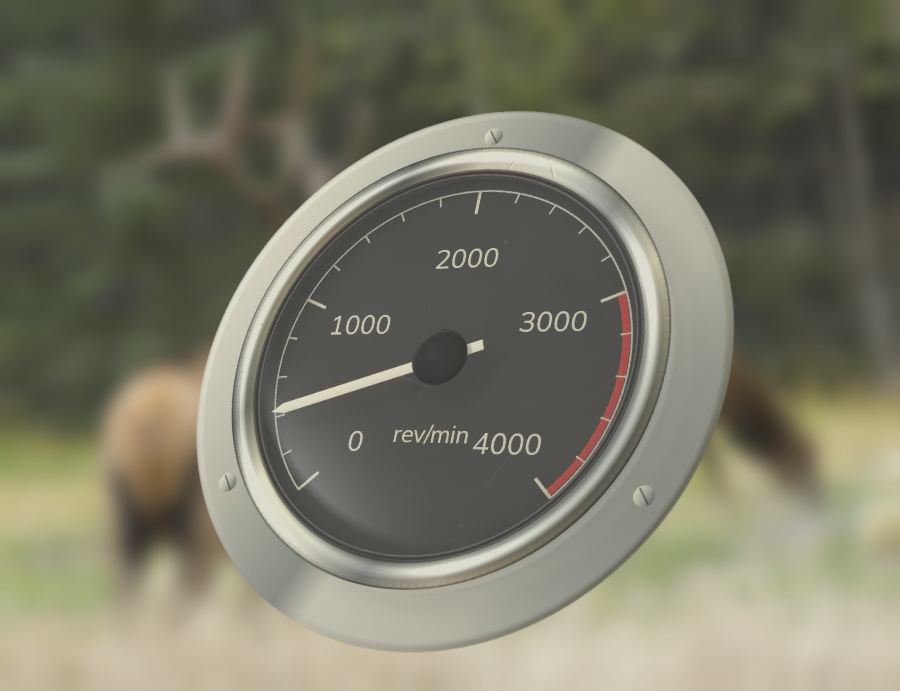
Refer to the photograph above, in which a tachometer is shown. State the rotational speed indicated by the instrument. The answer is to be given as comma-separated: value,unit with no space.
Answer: 400,rpm
